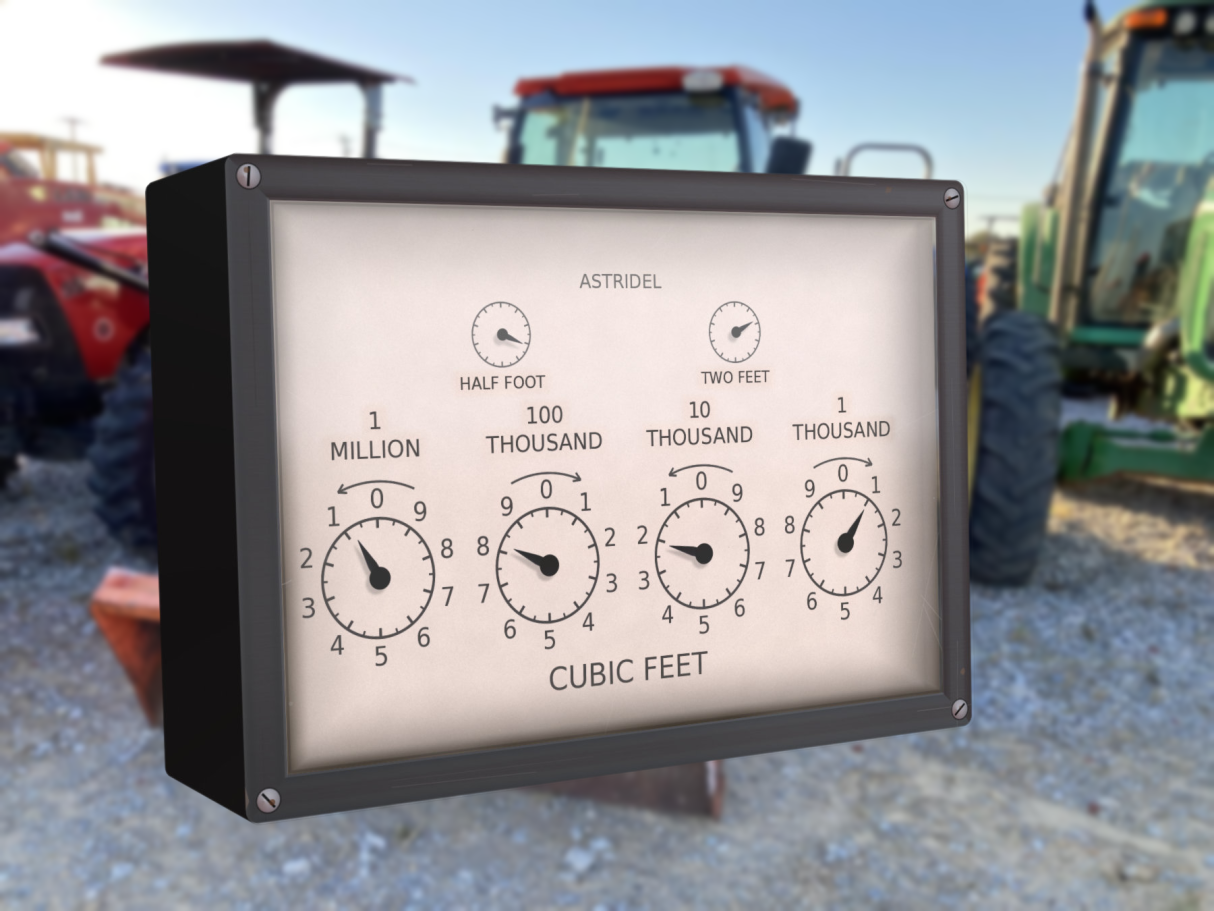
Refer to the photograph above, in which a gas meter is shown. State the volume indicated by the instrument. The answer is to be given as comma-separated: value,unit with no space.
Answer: 82100,ft³
